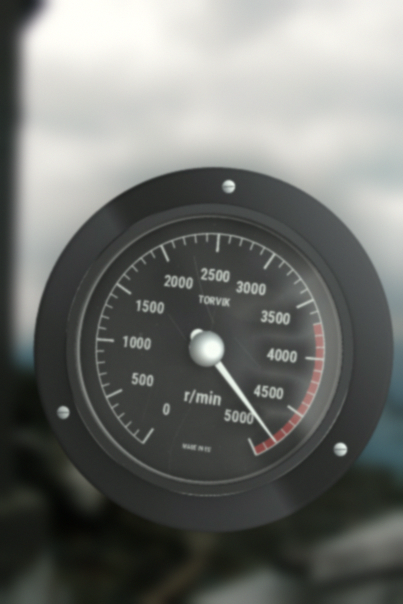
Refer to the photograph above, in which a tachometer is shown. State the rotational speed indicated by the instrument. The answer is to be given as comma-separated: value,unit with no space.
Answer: 4800,rpm
